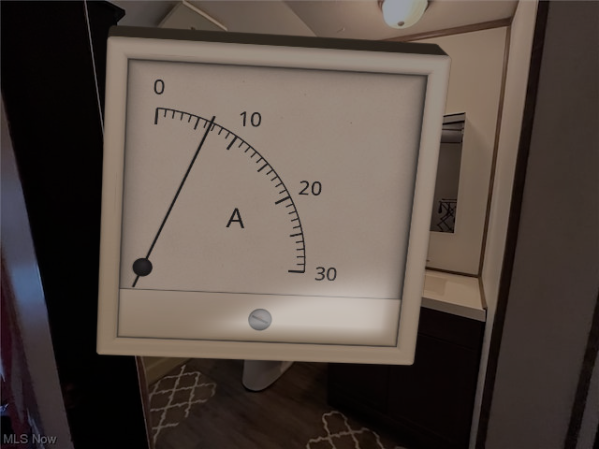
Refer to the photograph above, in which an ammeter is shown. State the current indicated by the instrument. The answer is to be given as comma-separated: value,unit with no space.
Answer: 6.5,A
